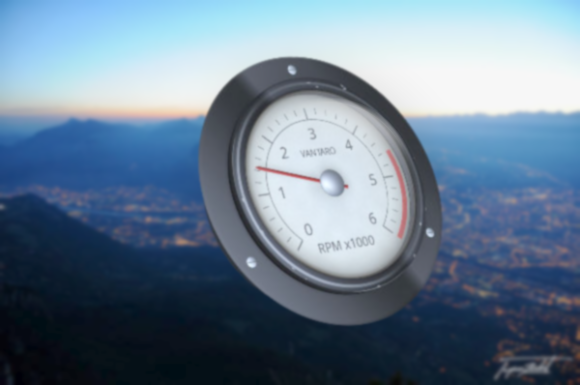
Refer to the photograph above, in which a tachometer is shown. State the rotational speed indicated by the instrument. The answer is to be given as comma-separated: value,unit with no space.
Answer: 1400,rpm
